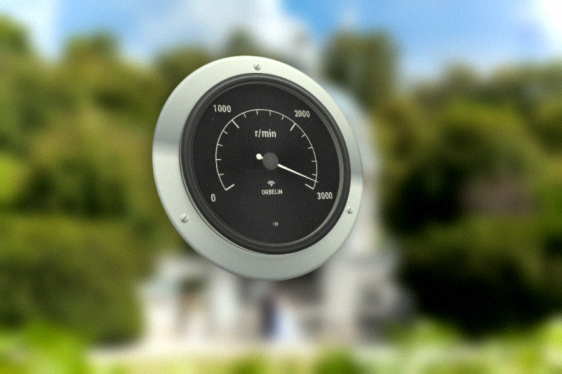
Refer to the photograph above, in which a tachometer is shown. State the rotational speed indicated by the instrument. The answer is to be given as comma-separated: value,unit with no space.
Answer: 2900,rpm
